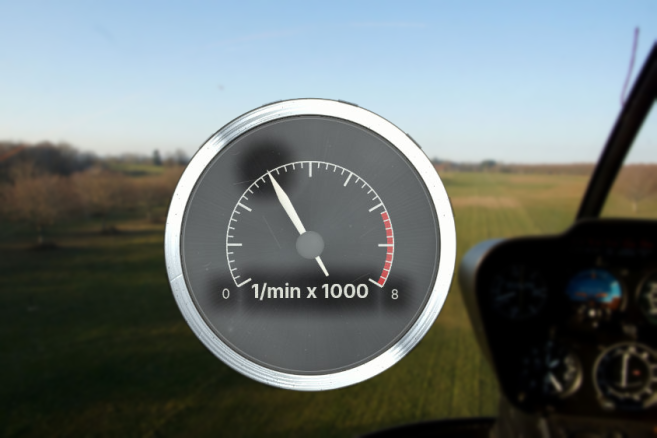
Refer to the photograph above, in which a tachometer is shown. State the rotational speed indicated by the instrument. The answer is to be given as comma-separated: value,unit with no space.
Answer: 3000,rpm
